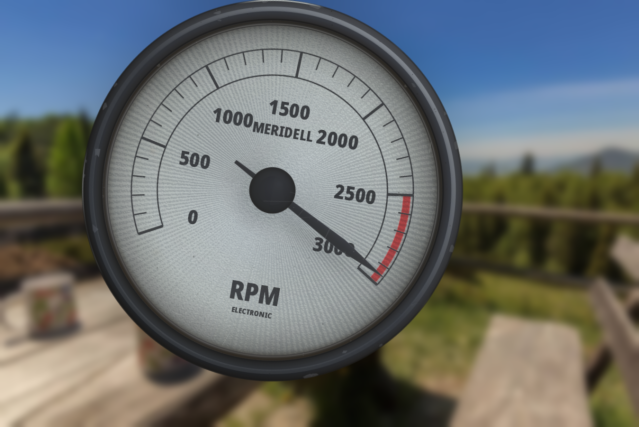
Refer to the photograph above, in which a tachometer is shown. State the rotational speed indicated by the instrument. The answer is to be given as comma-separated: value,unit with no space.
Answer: 2950,rpm
